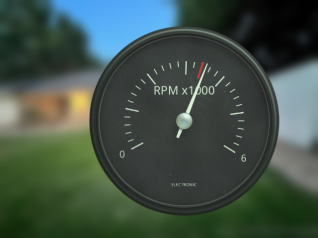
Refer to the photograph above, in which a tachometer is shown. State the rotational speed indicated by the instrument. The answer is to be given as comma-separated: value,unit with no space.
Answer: 3500,rpm
